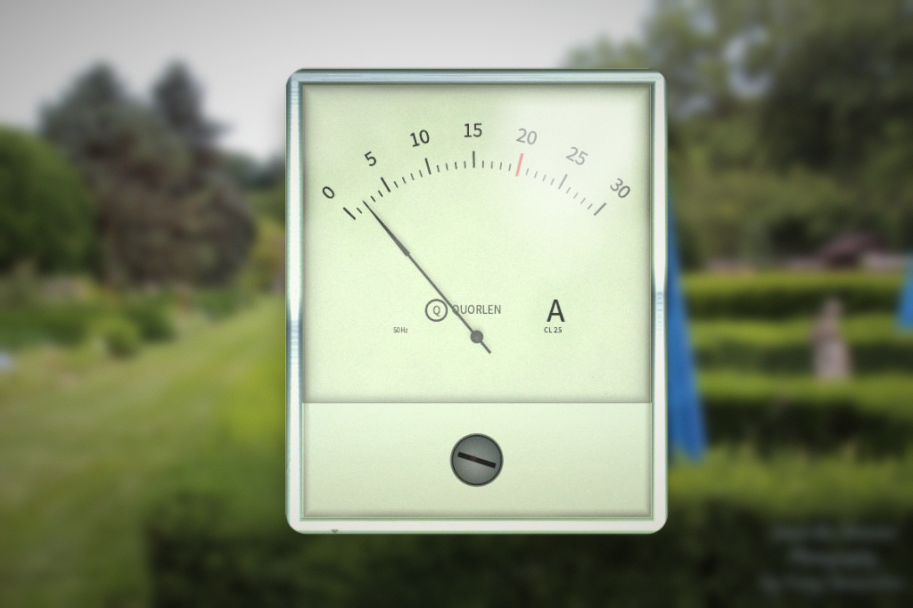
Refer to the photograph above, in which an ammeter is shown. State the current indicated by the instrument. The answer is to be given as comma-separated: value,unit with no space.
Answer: 2,A
